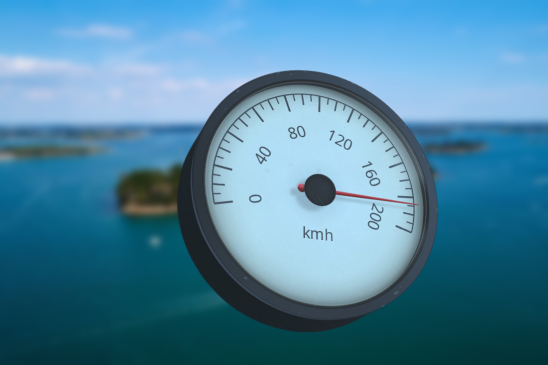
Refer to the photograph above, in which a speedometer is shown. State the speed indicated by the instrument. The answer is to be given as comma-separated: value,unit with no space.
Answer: 185,km/h
